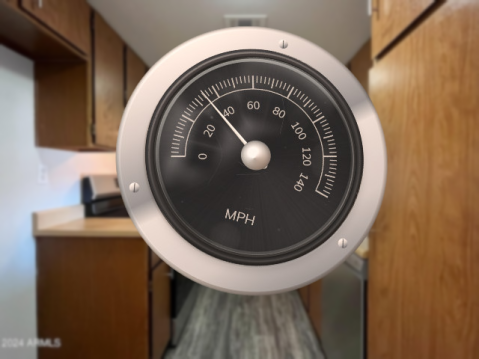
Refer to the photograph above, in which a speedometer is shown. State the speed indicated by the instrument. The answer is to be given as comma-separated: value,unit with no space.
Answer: 34,mph
